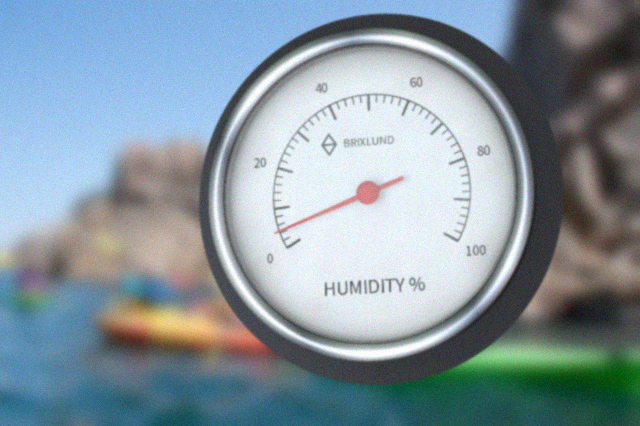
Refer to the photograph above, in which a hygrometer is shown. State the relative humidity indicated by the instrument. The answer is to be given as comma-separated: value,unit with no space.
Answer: 4,%
